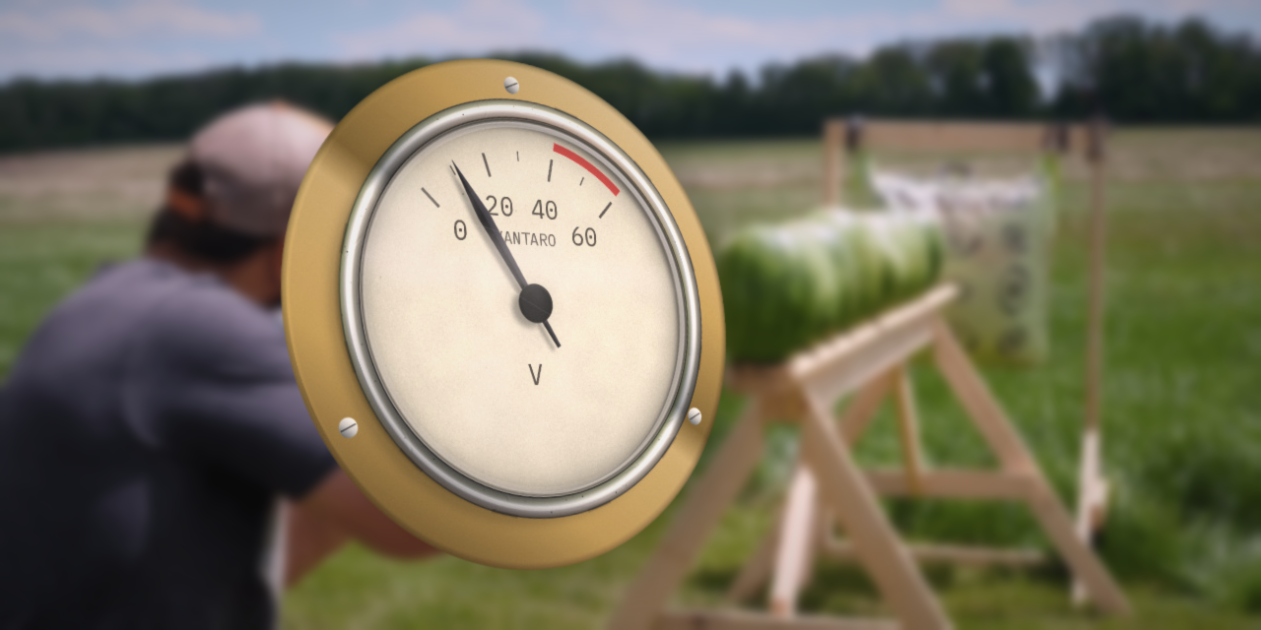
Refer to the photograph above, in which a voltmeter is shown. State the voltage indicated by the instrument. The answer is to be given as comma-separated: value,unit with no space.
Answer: 10,V
